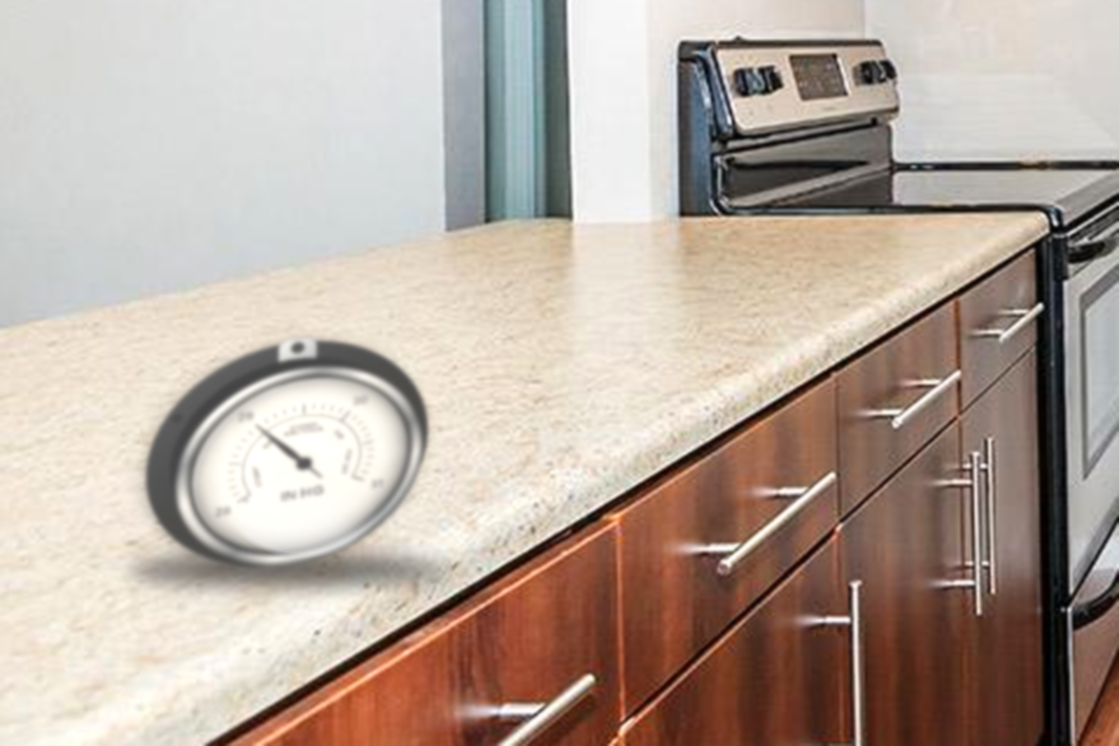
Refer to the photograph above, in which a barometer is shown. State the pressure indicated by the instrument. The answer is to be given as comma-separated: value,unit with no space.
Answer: 29,inHg
